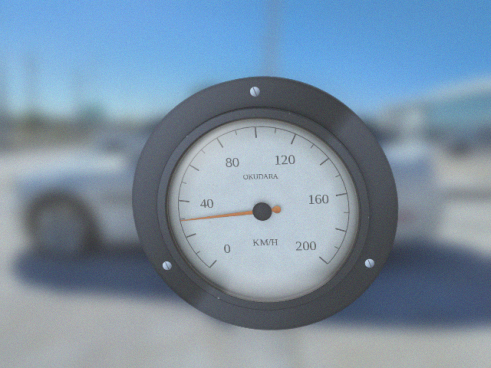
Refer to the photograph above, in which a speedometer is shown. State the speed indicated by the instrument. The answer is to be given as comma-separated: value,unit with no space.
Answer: 30,km/h
